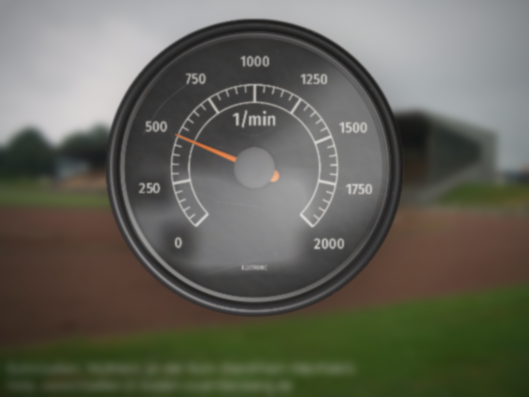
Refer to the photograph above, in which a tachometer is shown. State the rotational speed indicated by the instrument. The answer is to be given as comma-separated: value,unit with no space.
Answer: 500,rpm
